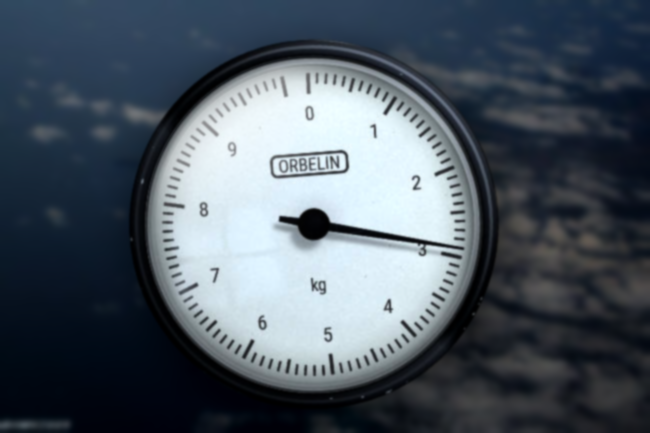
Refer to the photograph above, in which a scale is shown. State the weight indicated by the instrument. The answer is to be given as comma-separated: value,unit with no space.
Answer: 2.9,kg
